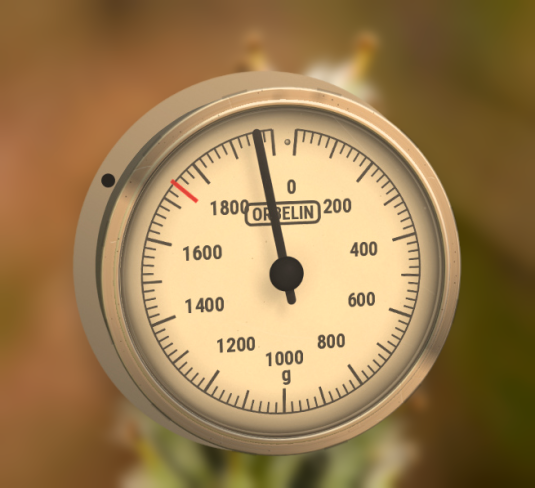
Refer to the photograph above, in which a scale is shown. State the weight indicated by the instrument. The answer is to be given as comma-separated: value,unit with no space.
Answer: 1960,g
